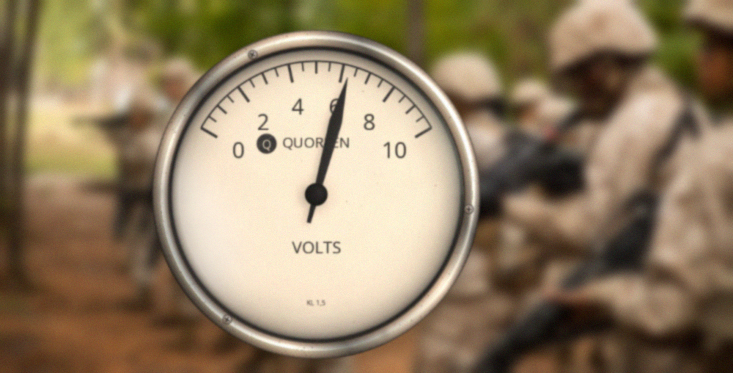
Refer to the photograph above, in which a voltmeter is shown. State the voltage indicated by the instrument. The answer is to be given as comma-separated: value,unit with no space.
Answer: 6.25,V
